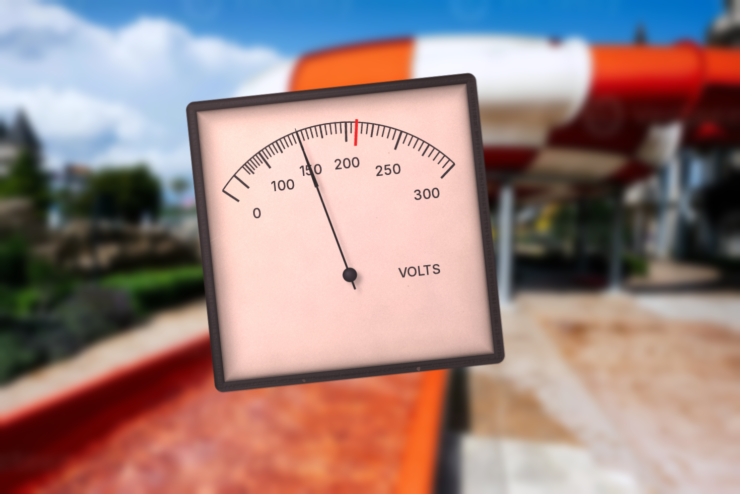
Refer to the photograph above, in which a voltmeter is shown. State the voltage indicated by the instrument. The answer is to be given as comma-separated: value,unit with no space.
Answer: 150,V
